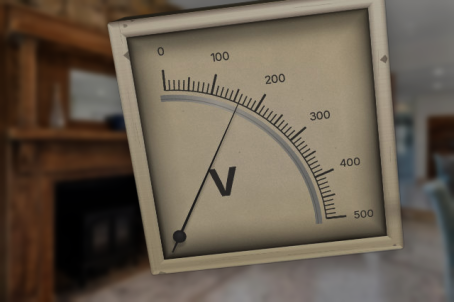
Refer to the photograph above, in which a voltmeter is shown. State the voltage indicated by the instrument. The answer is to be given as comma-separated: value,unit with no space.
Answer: 160,V
